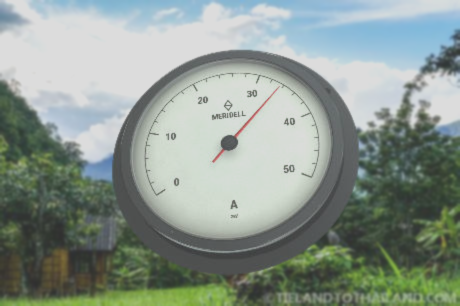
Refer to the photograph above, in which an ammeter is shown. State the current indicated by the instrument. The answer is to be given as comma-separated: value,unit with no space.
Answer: 34,A
